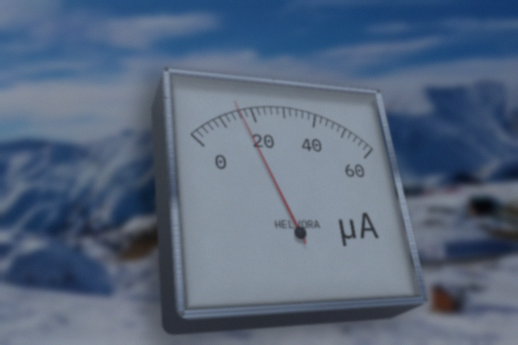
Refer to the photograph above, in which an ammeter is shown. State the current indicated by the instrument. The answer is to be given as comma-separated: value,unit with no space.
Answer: 16,µA
